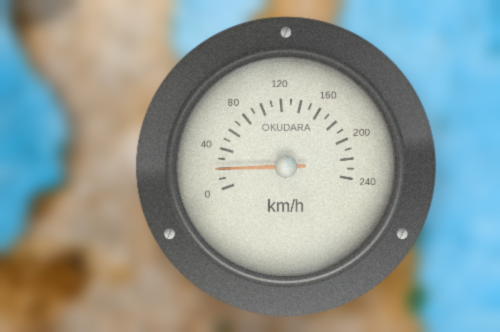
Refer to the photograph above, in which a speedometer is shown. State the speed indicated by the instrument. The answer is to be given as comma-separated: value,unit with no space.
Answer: 20,km/h
